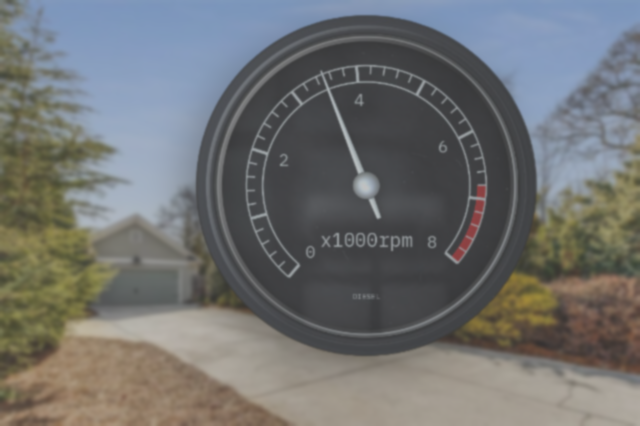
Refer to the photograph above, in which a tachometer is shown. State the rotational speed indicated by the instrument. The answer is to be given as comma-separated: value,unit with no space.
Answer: 3500,rpm
